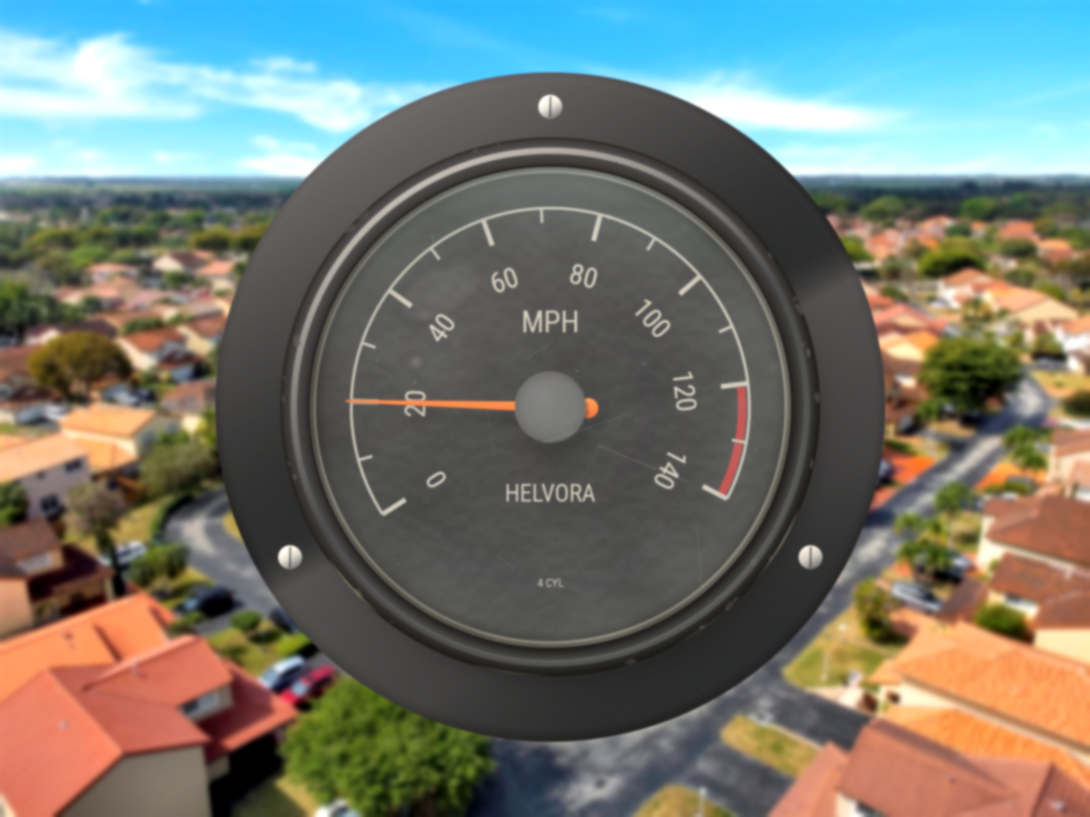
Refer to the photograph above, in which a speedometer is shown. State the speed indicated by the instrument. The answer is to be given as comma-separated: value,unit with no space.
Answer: 20,mph
